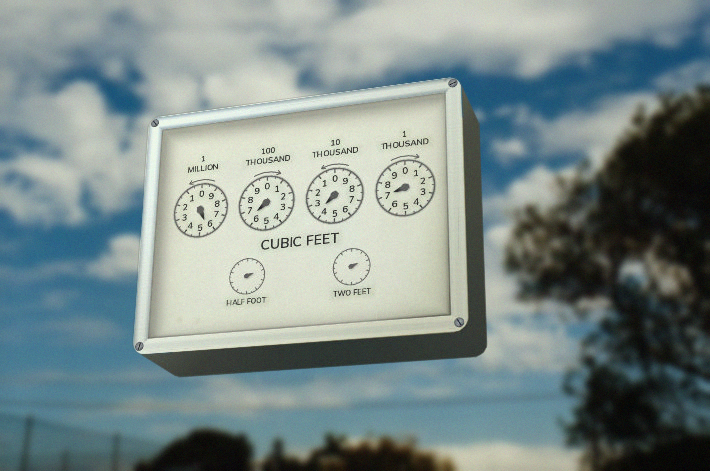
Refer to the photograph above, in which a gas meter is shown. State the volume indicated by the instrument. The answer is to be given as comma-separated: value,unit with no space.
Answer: 563700,ft³
